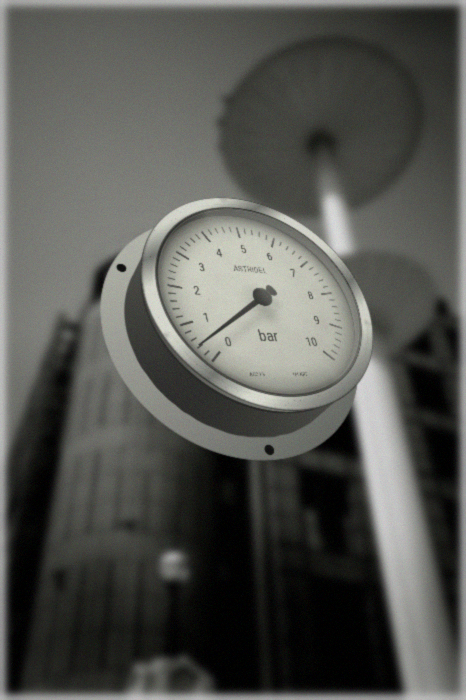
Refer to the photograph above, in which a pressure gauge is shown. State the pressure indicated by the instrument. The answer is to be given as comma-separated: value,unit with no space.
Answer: 0.4,bar
